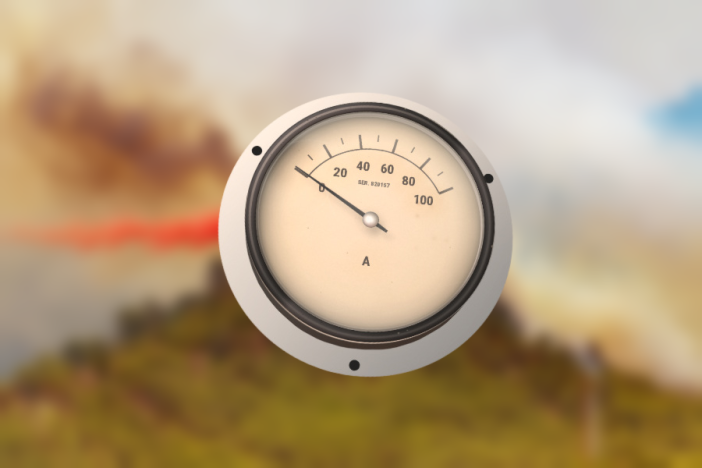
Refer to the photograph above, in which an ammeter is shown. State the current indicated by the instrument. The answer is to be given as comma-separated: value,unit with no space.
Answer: 0,A
